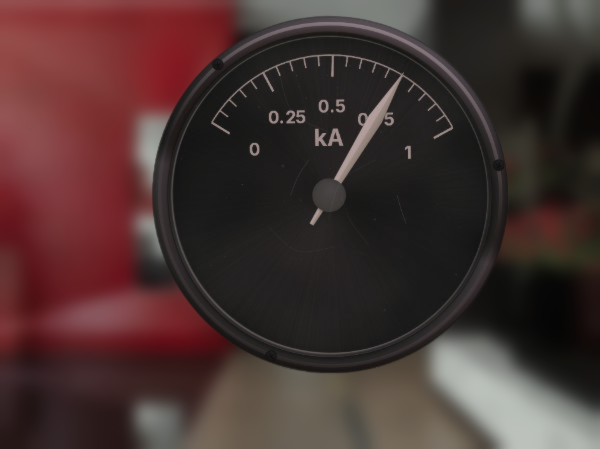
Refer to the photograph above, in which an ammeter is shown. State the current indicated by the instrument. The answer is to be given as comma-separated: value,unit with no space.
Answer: 0.75,kA
